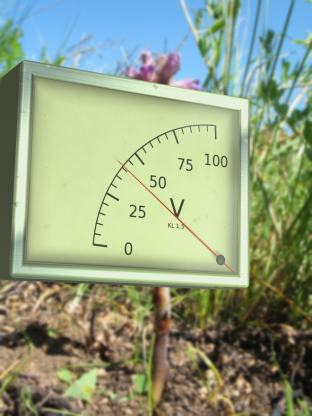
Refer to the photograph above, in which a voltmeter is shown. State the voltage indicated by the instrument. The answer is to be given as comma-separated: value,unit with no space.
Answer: 40,V
